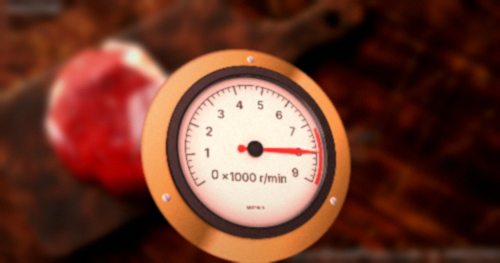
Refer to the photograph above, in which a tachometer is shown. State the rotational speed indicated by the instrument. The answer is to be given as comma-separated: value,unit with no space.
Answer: 8000,rpm
